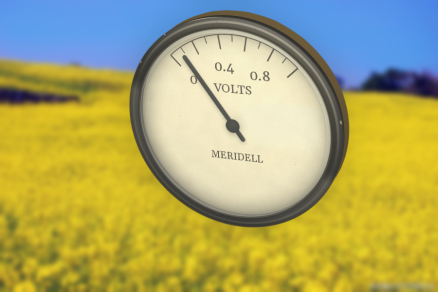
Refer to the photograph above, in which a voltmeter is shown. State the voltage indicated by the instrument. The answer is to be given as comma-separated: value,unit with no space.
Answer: 0.1,V
